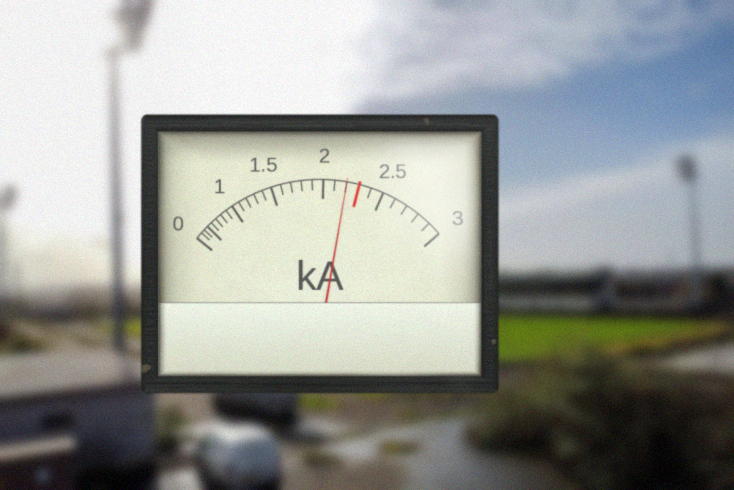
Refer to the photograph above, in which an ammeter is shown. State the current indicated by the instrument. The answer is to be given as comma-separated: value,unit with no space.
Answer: 2.2,kA
